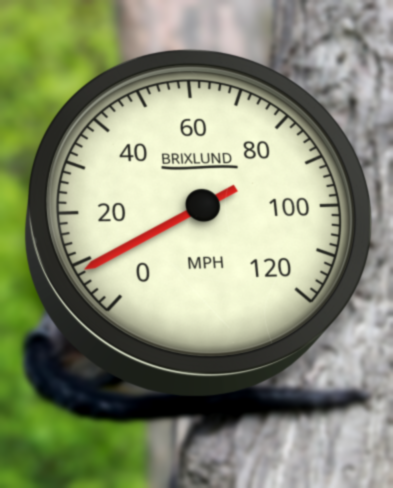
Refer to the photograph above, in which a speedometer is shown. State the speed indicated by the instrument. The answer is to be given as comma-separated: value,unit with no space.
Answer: 8,mph
